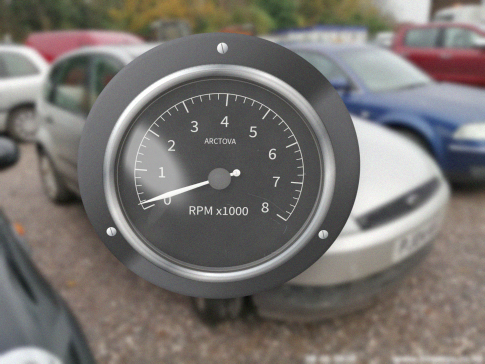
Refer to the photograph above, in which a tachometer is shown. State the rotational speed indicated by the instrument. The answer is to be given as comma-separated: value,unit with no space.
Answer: 200,rpm
